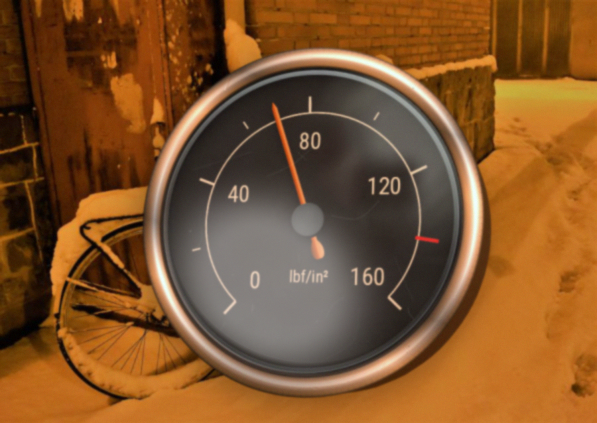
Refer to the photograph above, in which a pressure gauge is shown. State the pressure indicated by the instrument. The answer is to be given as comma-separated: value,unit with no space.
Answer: 70,psi
